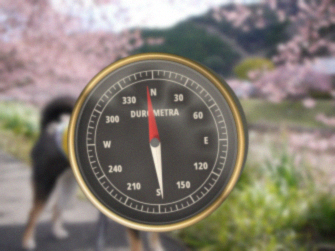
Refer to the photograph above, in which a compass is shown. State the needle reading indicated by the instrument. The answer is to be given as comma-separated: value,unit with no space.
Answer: 355,°
